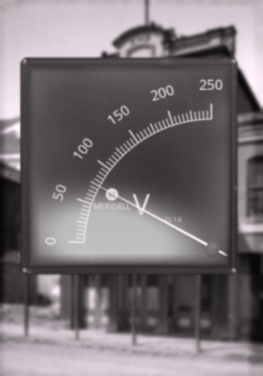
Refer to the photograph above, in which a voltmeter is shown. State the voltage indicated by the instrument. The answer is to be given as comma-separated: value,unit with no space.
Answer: 75,V
